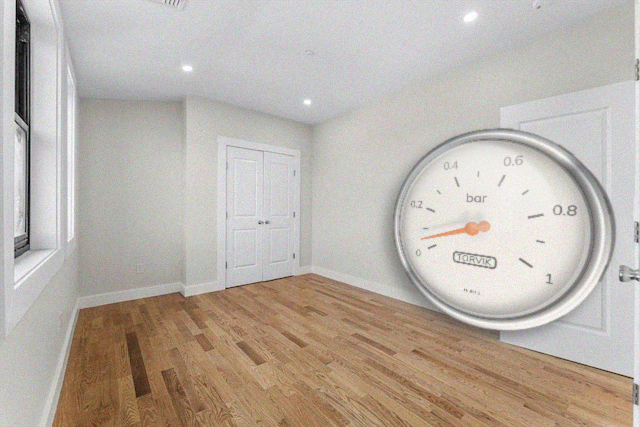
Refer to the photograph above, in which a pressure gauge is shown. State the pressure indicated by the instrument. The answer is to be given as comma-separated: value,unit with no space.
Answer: 0.05,bar
